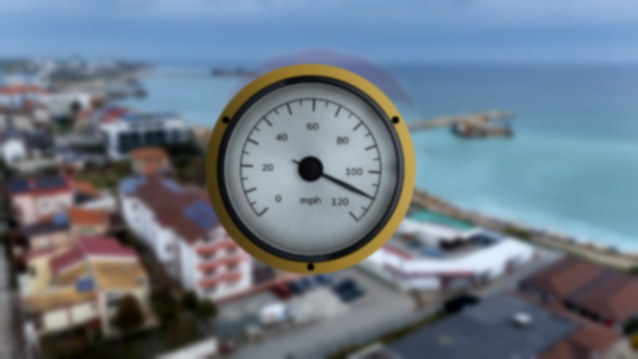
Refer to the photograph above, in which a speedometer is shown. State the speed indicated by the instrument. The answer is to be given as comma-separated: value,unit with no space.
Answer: 110,mph
